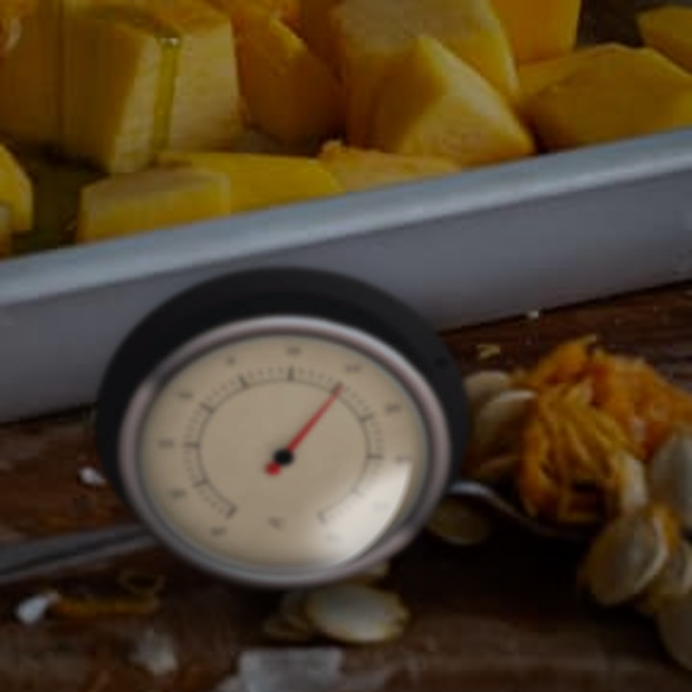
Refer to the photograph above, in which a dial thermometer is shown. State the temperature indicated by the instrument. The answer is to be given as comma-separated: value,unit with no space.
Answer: 20,°C
